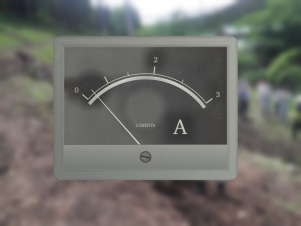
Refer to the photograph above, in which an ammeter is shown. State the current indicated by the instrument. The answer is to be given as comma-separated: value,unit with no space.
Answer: 0.5,A
